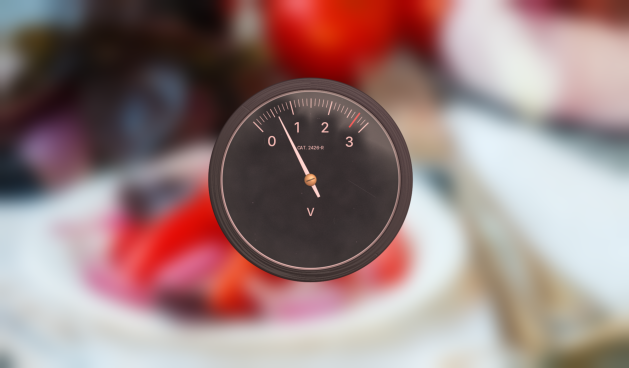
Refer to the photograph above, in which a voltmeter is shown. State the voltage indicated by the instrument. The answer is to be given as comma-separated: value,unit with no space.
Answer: 0.6,V
